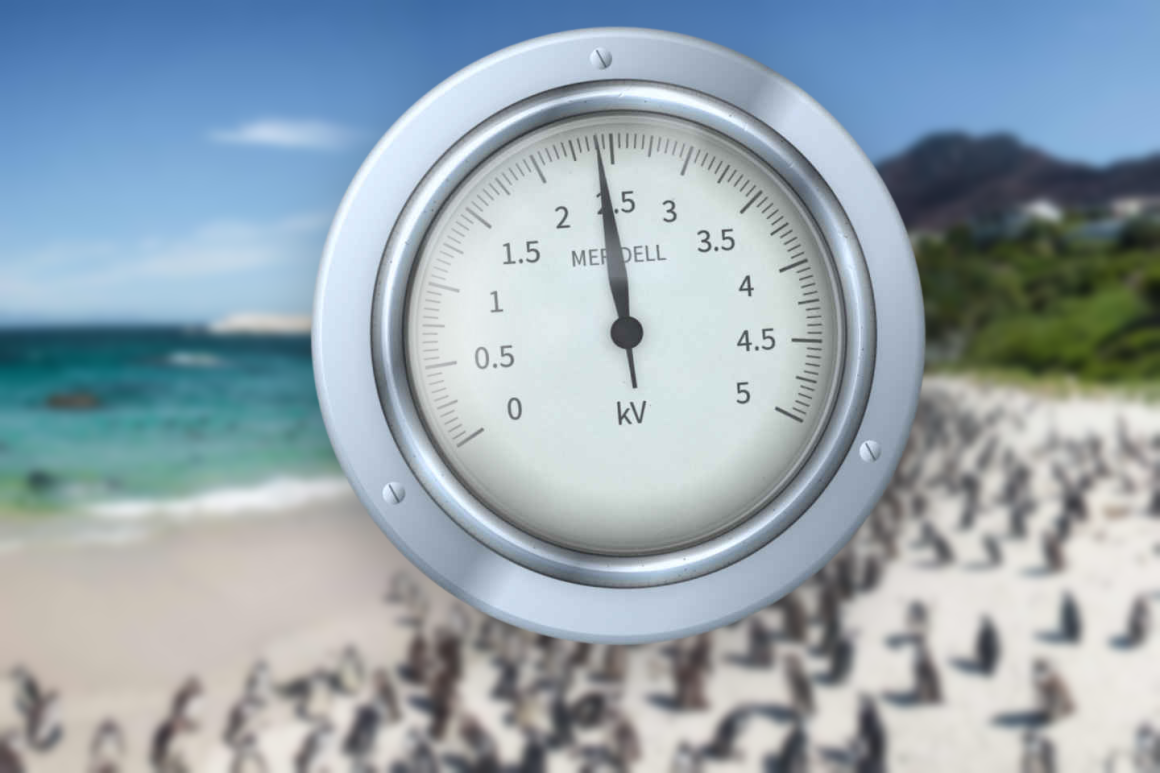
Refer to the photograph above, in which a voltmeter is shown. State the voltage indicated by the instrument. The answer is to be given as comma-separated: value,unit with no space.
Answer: 2.4,kV
